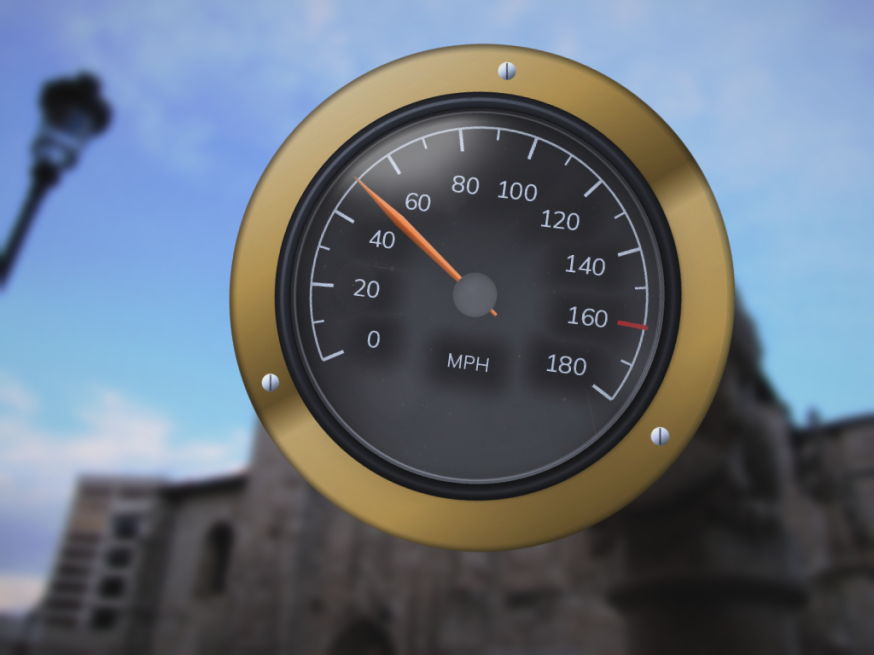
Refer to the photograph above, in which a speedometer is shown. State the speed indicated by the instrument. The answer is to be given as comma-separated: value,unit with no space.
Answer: 50,mph
